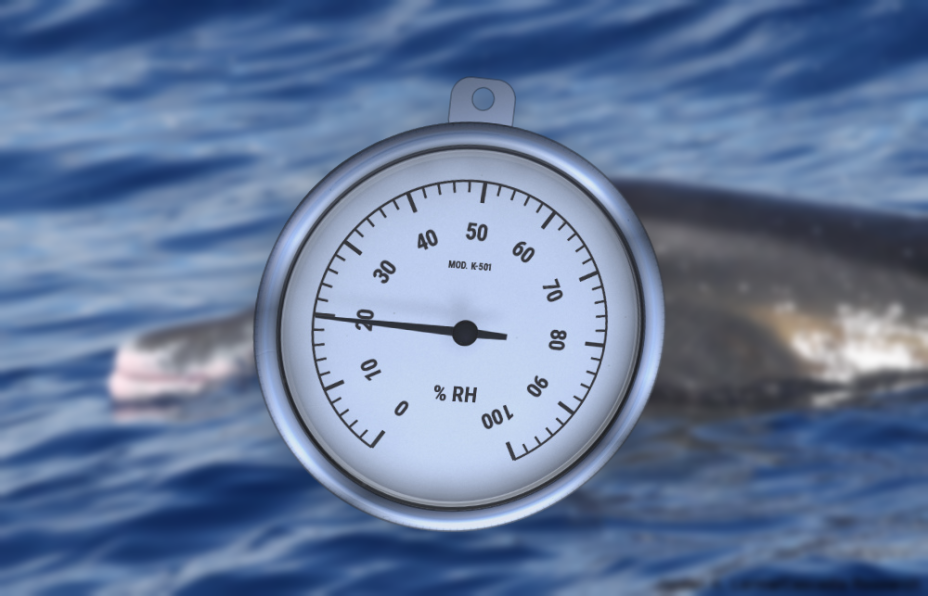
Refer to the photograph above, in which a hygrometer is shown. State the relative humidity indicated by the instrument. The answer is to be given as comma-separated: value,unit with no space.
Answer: 20,%
